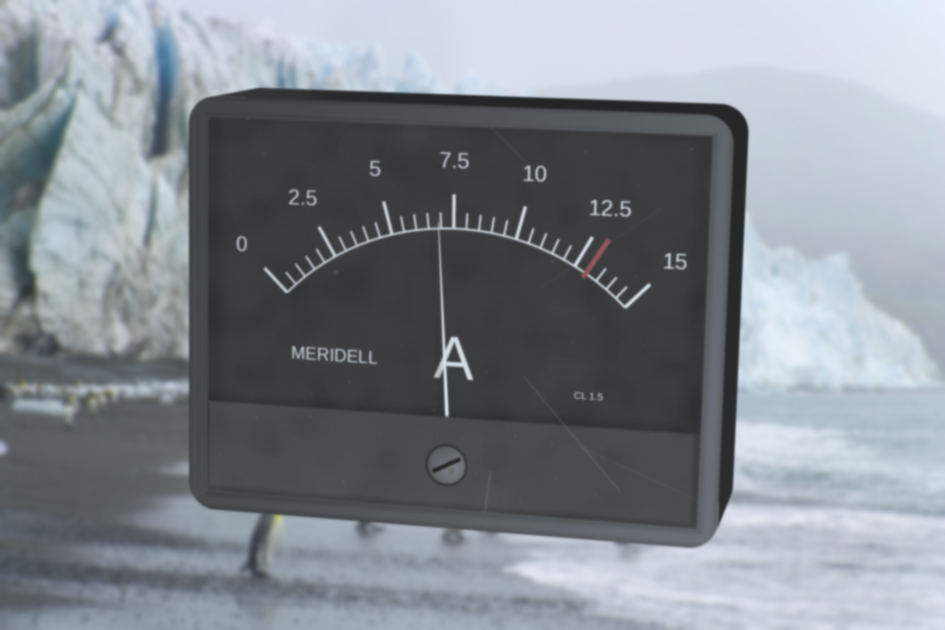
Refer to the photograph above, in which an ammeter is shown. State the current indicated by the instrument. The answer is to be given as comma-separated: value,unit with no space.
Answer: 7,A
